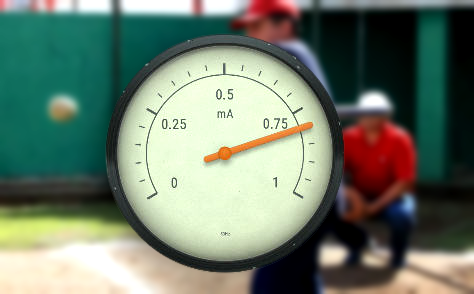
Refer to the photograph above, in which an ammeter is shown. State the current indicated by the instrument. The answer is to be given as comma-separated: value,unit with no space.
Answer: 0.8,mA
